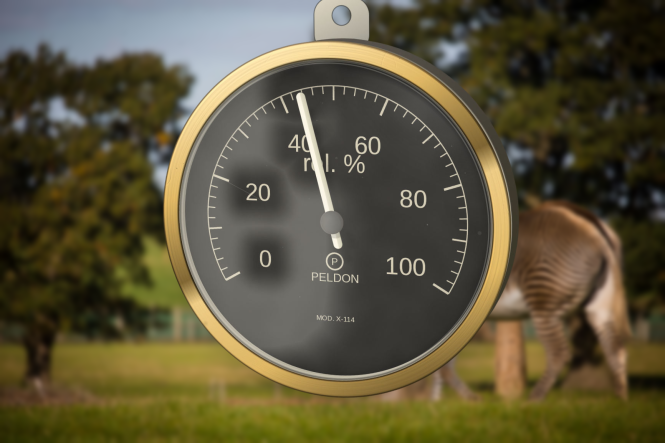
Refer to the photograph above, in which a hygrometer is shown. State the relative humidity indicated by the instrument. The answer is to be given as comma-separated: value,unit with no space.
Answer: 44,%
